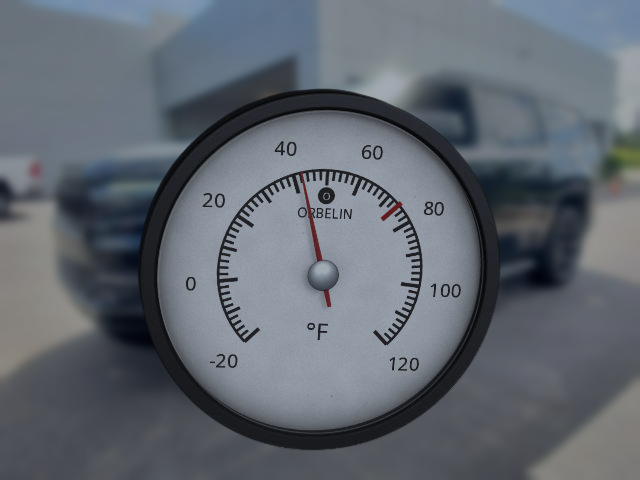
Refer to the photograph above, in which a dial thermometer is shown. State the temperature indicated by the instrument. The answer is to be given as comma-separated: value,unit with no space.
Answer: 42,°F
